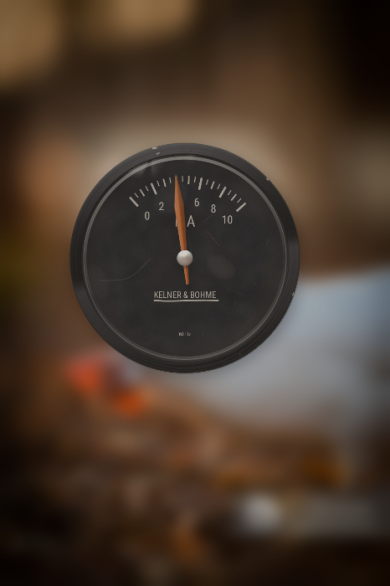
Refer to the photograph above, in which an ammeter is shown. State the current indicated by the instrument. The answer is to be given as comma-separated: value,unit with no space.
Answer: 4,mA
